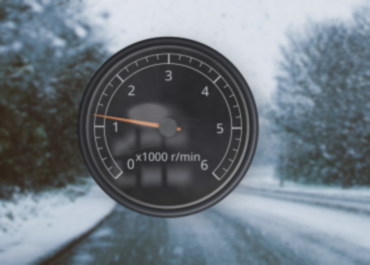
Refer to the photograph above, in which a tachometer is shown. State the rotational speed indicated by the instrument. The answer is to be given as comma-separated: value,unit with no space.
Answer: 1200,rpm
